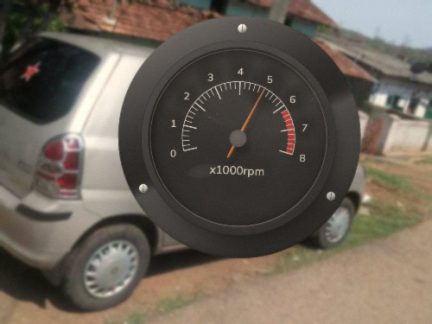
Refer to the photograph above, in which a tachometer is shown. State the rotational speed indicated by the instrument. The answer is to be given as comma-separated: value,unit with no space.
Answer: 5000,rpm
